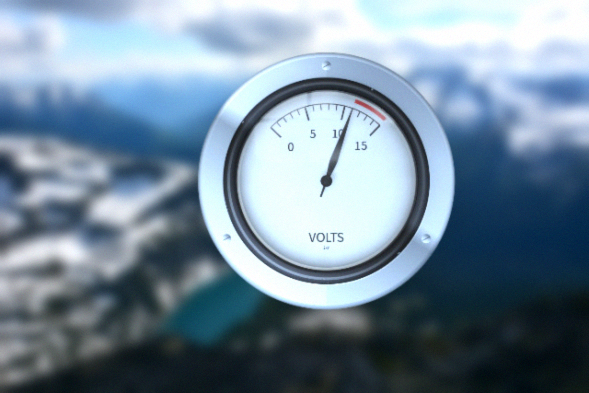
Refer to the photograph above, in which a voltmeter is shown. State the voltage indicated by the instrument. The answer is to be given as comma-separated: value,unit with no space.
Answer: 11,V
